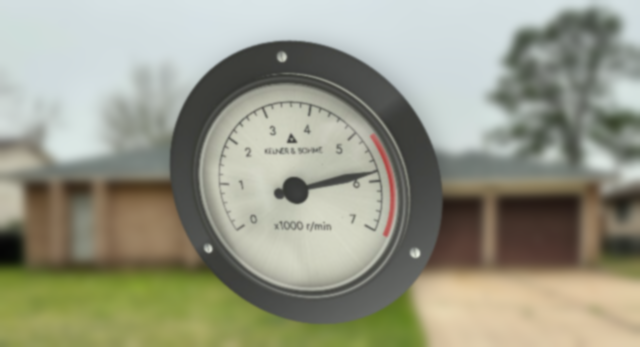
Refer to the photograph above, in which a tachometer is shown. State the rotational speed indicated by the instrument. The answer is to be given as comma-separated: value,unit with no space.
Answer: 5800,rpm
